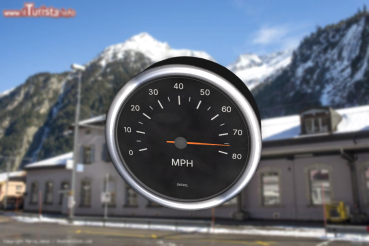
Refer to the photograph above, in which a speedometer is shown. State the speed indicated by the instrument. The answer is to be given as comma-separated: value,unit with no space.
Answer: 75,mph
